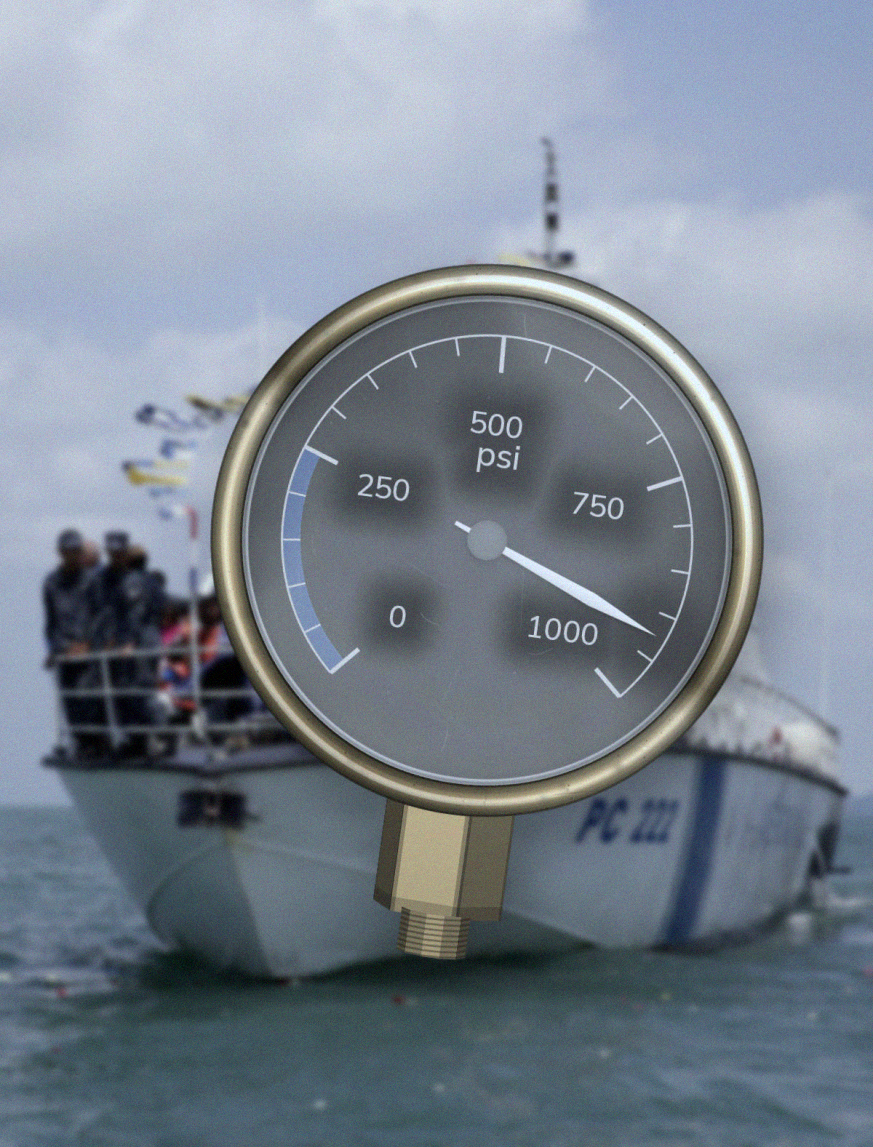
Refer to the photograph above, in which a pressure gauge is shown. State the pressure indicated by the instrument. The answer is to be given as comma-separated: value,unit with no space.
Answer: 925,psi
